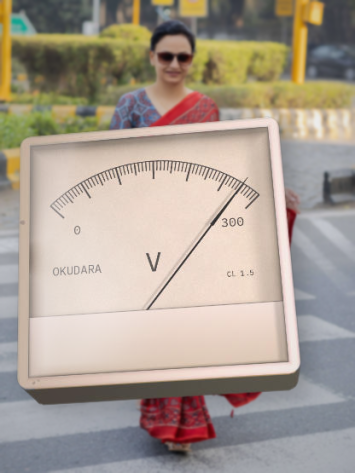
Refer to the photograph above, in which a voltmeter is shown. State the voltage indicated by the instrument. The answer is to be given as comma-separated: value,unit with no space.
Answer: 275,V
